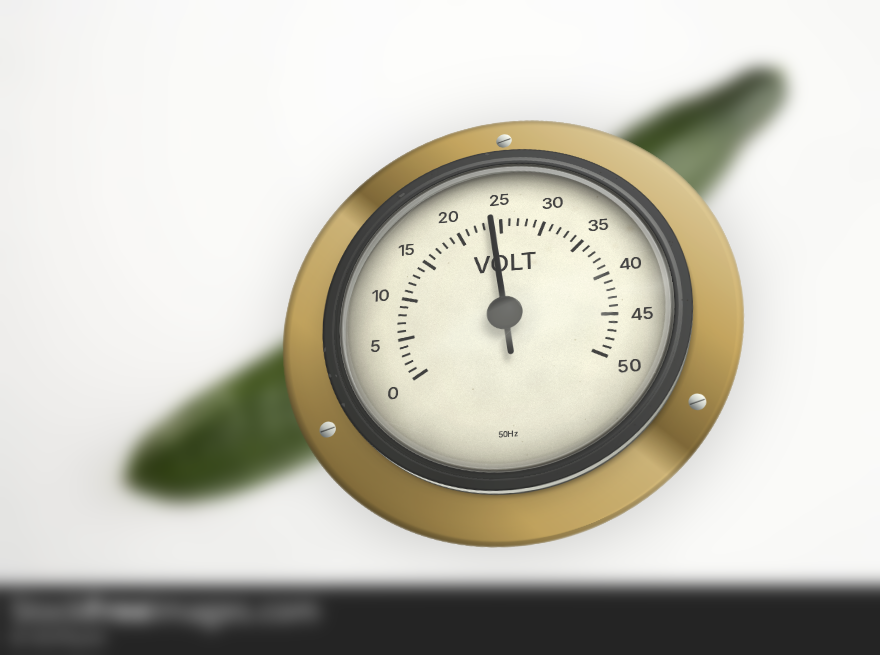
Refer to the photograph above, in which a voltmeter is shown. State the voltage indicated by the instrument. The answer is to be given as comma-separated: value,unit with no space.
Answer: 24,V
